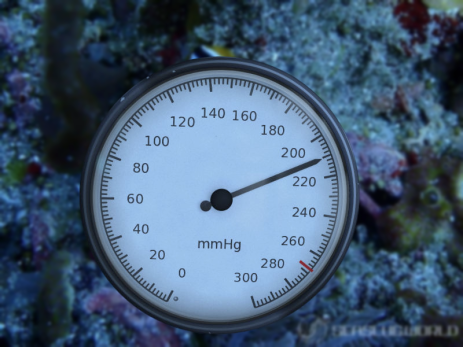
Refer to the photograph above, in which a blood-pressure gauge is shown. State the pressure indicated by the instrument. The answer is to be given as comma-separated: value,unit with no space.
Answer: 210,mmHg
